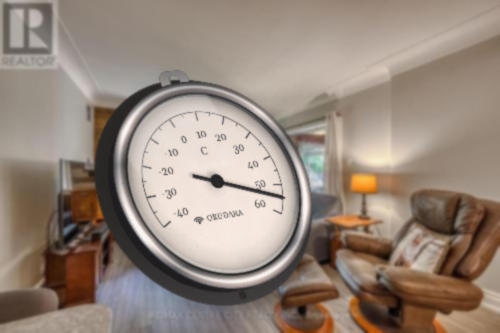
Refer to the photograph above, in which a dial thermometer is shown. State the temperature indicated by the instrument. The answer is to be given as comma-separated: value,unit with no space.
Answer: 55,°C
